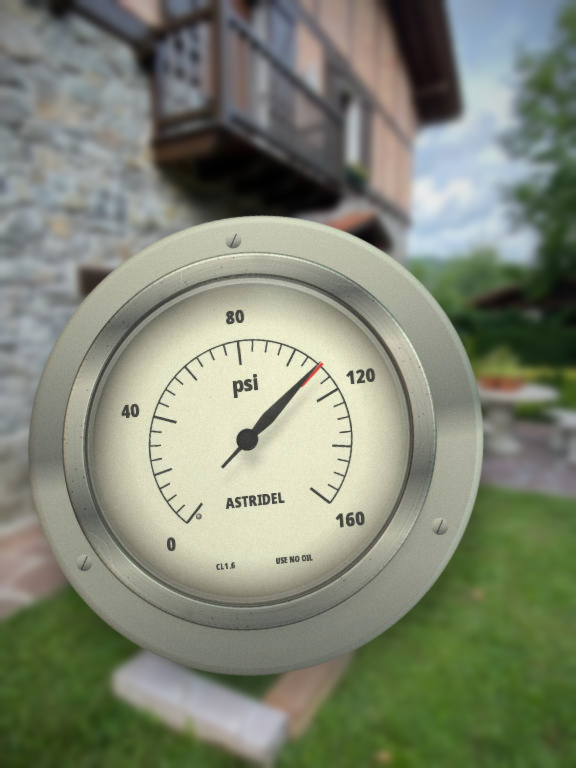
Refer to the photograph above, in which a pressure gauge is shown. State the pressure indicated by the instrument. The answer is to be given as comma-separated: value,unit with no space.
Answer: 110,psi
